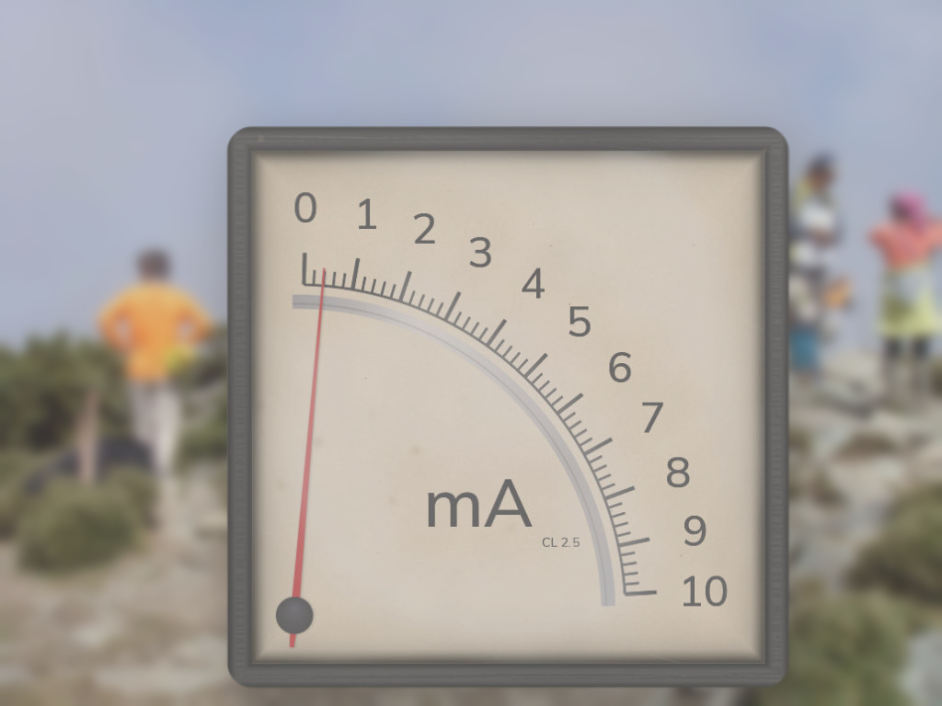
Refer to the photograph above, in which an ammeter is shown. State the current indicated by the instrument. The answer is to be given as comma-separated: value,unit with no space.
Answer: 0.4,mA
